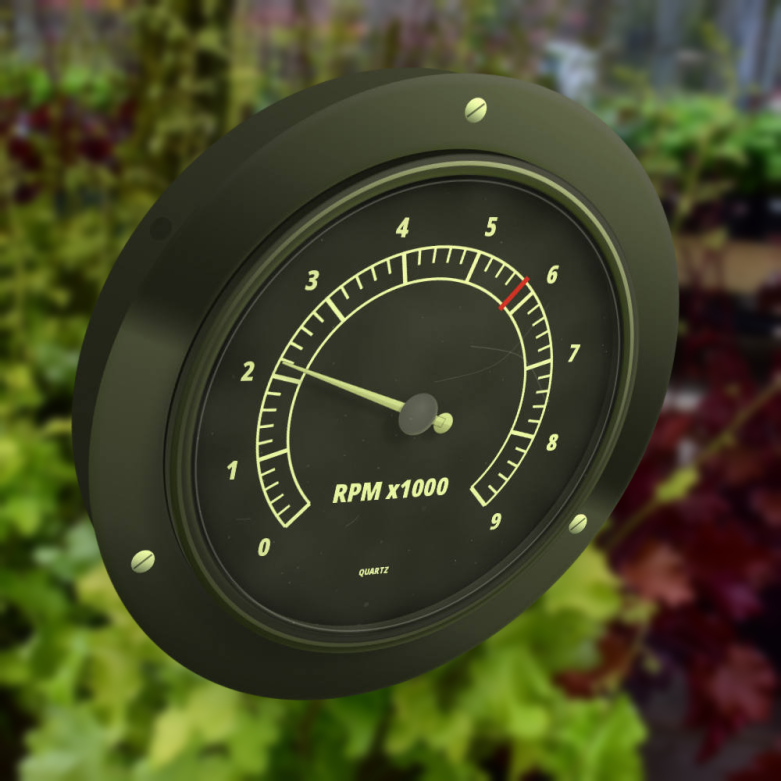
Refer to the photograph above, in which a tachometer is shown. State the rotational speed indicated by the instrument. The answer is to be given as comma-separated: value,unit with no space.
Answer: 2200,rpm
